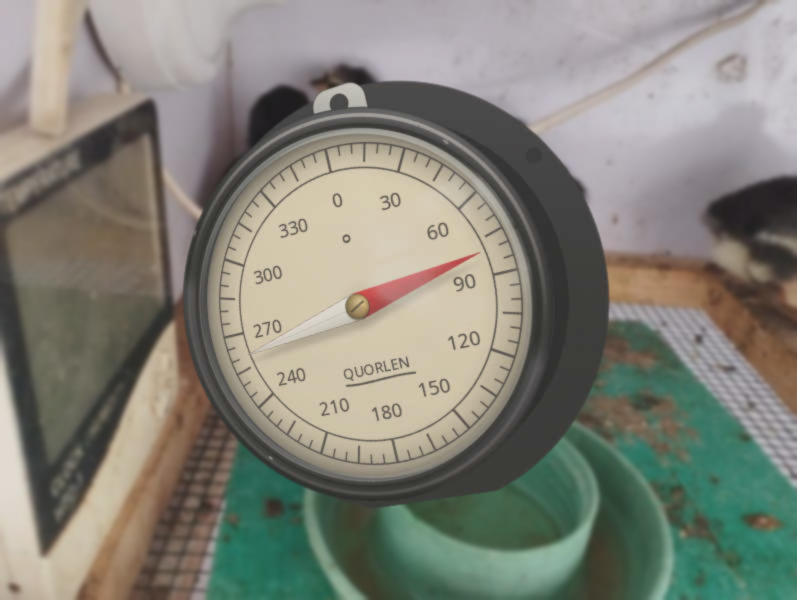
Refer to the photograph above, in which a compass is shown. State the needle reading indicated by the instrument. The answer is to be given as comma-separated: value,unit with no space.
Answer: 80,°
